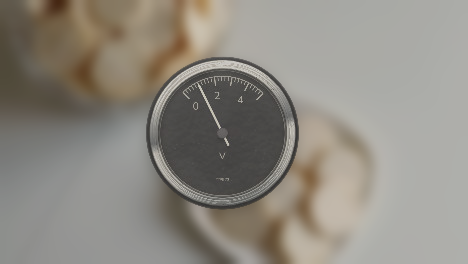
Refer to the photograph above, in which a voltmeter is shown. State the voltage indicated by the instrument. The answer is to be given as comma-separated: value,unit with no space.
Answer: 1,V
